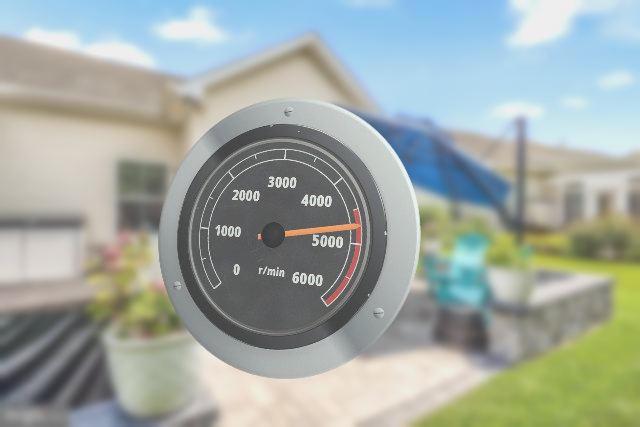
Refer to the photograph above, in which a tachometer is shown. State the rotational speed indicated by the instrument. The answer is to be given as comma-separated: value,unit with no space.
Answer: 4750,rpm
